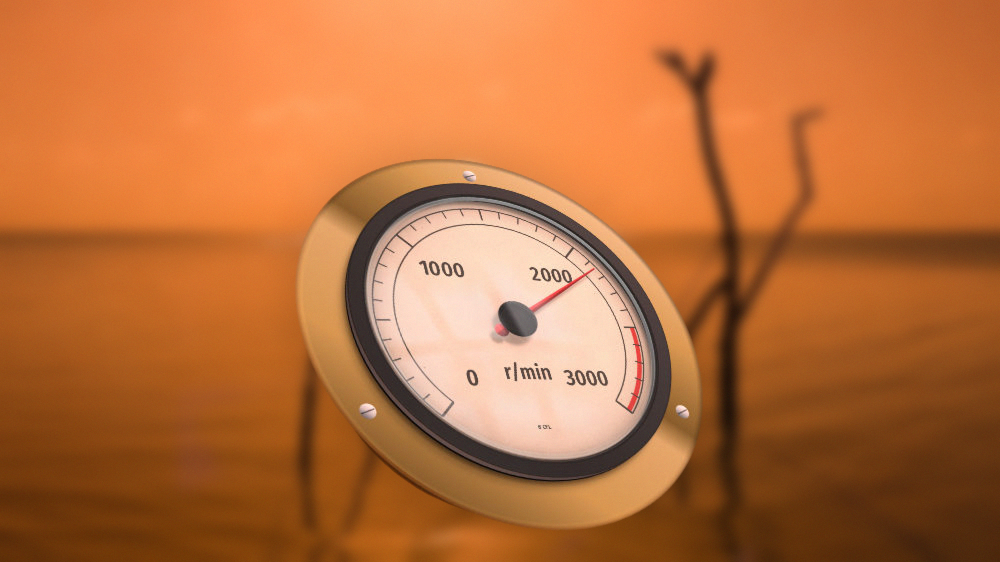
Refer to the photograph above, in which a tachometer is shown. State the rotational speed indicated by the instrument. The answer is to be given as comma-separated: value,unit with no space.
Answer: 2150,rpm
